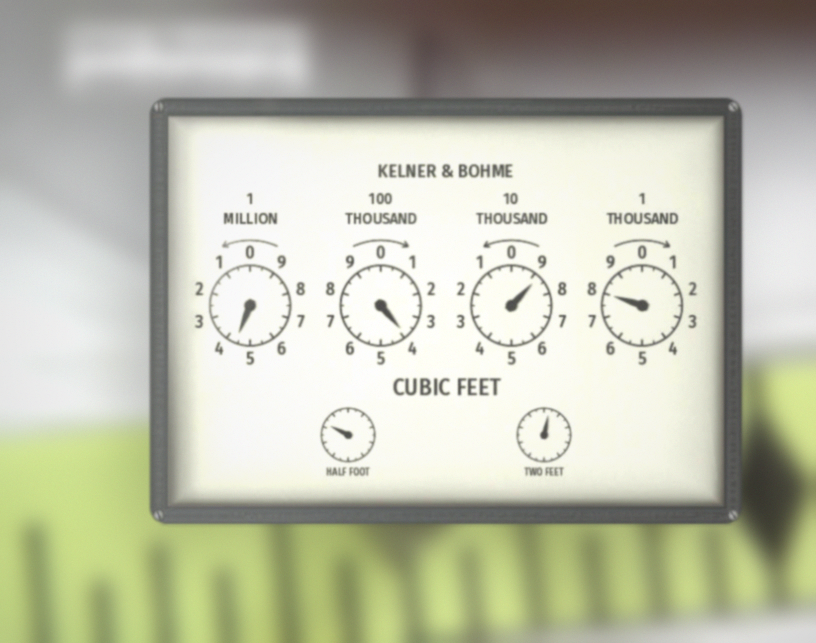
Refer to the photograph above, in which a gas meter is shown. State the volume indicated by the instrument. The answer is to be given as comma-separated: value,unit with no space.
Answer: 438800,ft³
